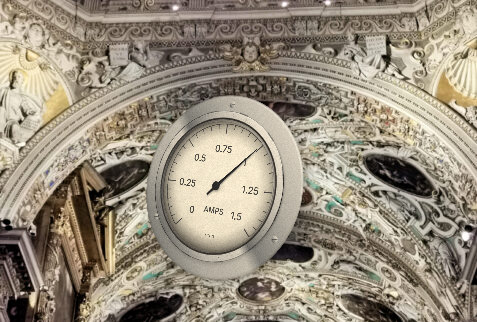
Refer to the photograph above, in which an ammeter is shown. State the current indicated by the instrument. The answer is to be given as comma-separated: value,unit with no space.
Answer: 1,A
